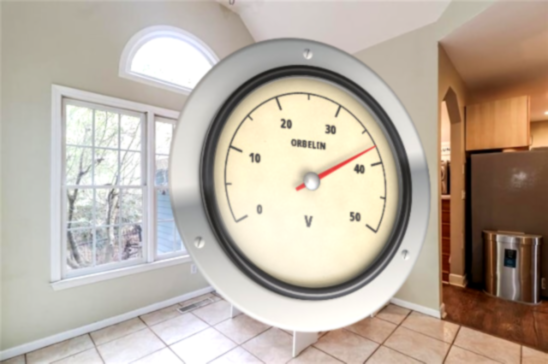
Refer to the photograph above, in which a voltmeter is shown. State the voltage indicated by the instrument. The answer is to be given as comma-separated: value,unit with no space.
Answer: 37.5,V
